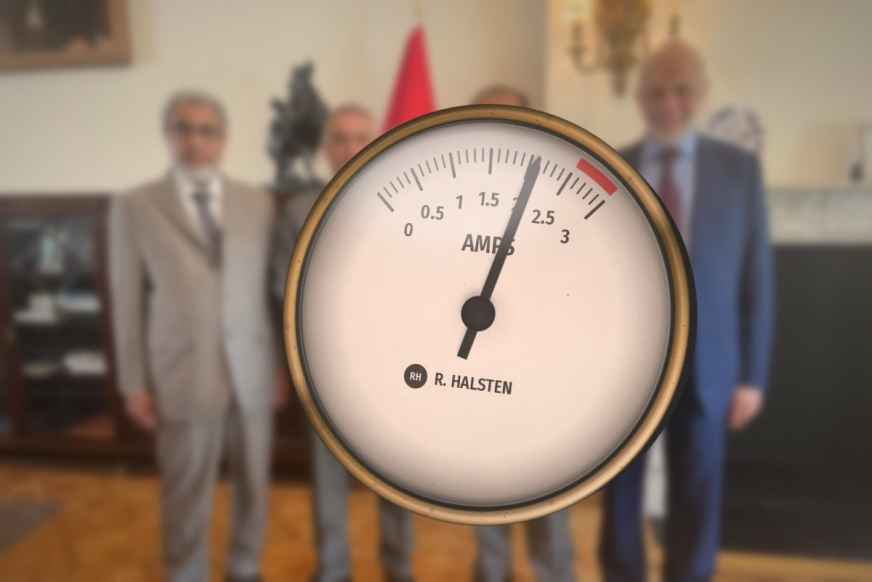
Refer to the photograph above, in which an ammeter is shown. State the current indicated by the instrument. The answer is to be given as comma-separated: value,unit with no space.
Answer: 2.1,A
